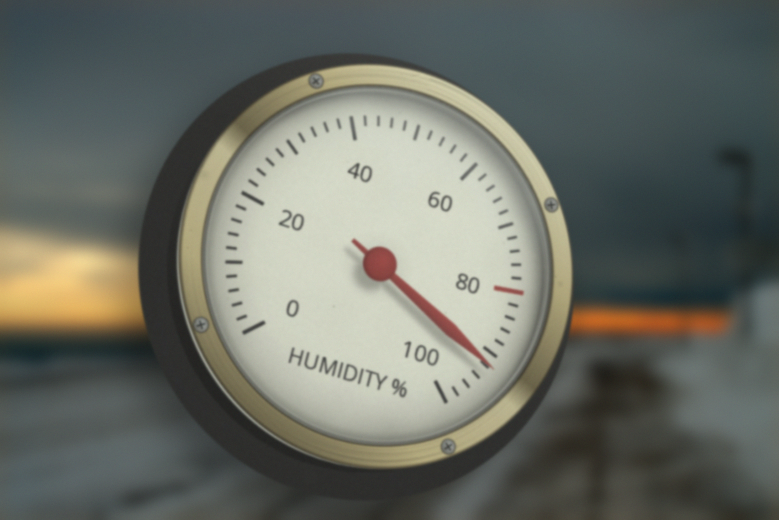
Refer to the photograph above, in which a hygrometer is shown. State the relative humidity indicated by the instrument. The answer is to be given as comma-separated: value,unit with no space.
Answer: 92,%
